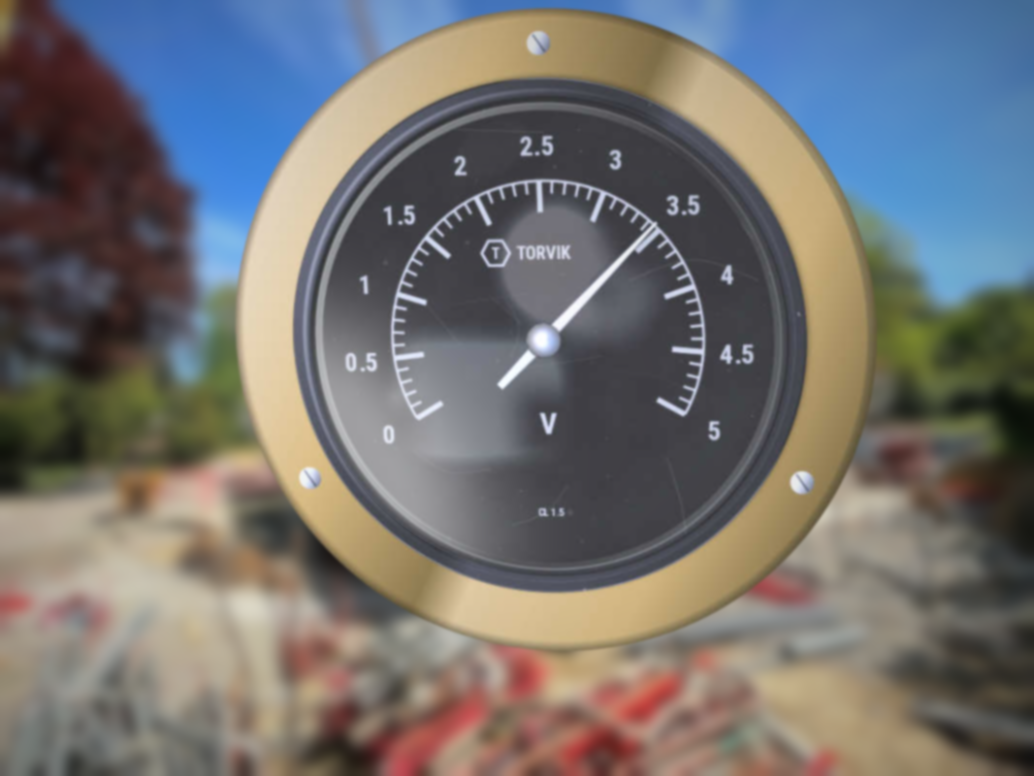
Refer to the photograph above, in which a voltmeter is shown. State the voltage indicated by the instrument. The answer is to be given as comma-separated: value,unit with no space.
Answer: 3.45,V
